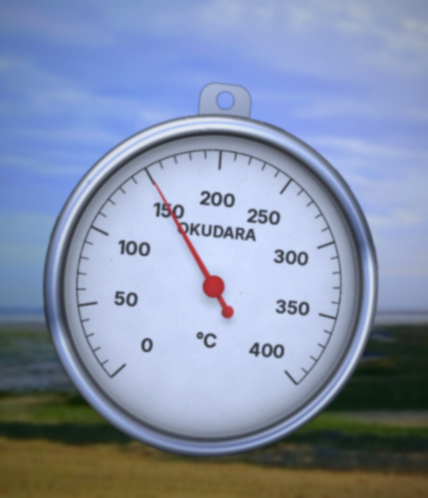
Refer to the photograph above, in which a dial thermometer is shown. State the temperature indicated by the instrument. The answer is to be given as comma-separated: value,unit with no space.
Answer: 150,°C
